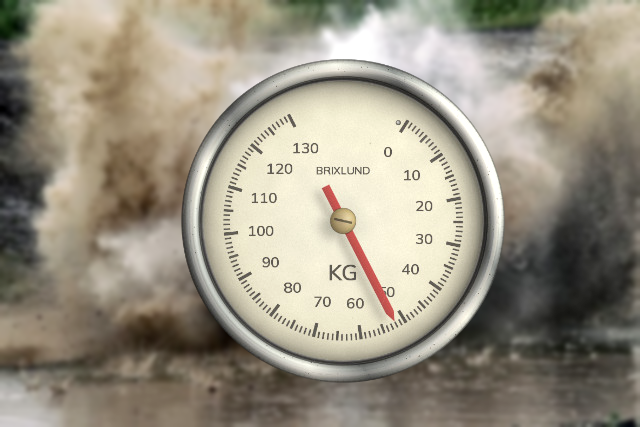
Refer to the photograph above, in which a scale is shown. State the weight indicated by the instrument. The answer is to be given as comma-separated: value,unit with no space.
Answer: 52,kg
